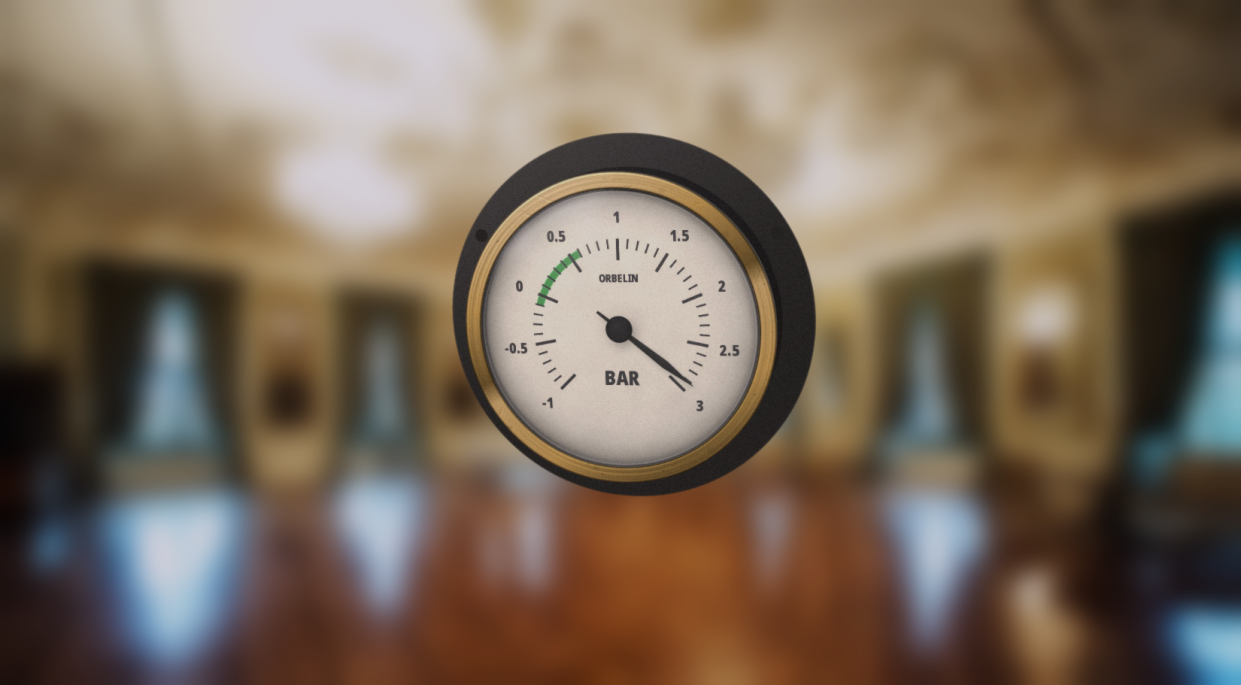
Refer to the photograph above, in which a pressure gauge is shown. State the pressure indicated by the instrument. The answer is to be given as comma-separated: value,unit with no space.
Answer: 2.9,bar
